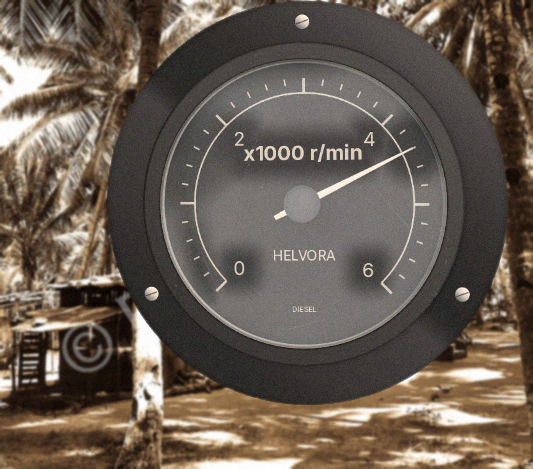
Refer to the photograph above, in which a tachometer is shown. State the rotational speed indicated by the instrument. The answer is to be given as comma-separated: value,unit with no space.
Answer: 4400,rpm
